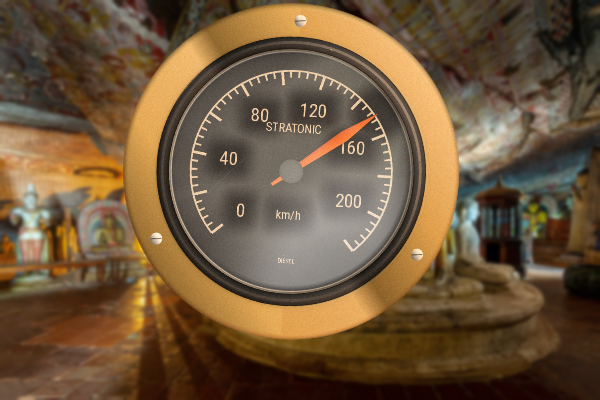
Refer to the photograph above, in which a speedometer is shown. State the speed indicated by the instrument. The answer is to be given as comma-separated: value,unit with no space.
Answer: 150,km/h
